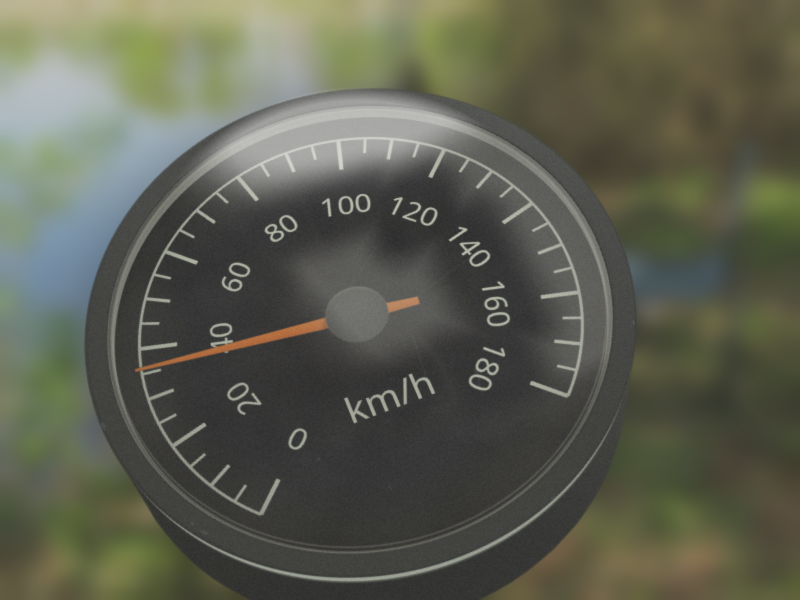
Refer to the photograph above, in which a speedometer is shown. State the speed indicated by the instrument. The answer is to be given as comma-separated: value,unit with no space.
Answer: 35,km/h
